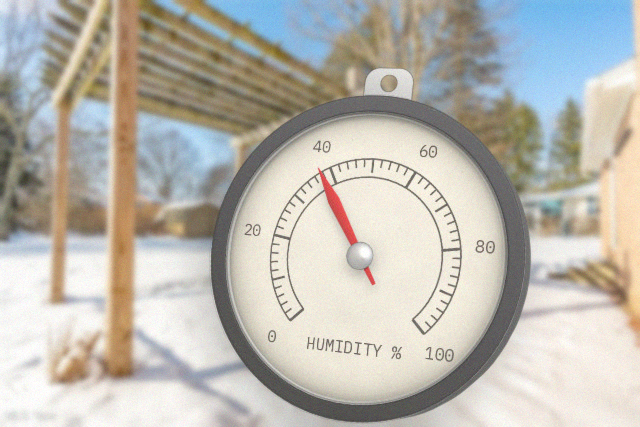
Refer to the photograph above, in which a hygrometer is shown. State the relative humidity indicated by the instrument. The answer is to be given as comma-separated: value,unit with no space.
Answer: 38,%
